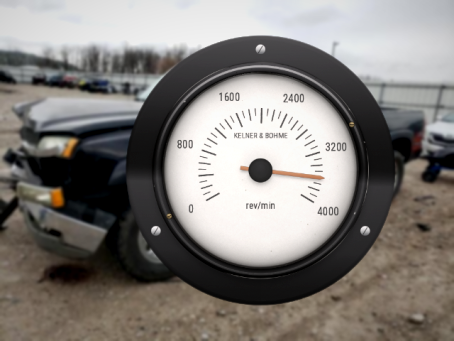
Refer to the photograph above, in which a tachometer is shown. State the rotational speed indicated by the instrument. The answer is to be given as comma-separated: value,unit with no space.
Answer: 3600,rpm
